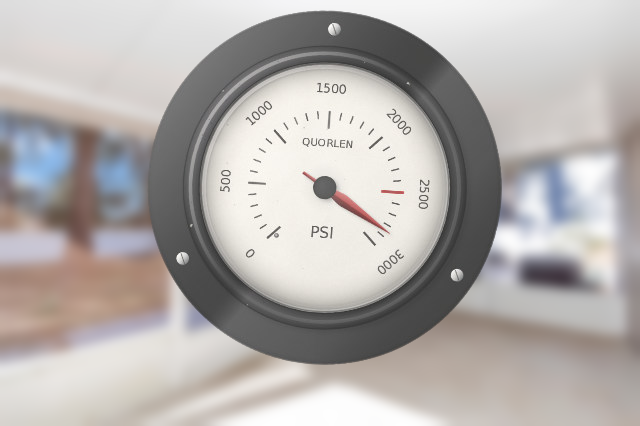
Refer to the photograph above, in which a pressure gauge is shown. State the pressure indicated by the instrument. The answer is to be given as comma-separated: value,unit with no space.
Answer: 2850,psi
